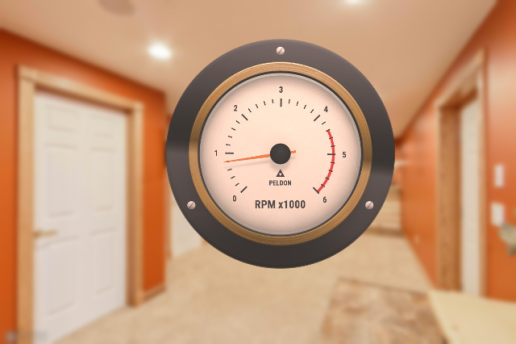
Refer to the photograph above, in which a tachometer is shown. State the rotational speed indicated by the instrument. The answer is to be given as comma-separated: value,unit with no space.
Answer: 800,rpm
